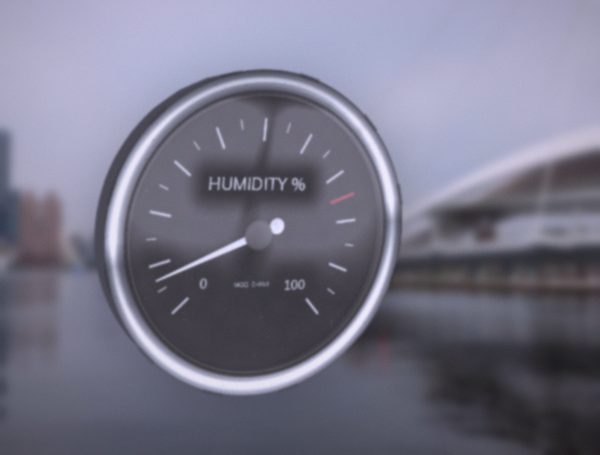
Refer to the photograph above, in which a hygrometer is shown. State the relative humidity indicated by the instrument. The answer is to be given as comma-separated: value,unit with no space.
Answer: 7.5,%
